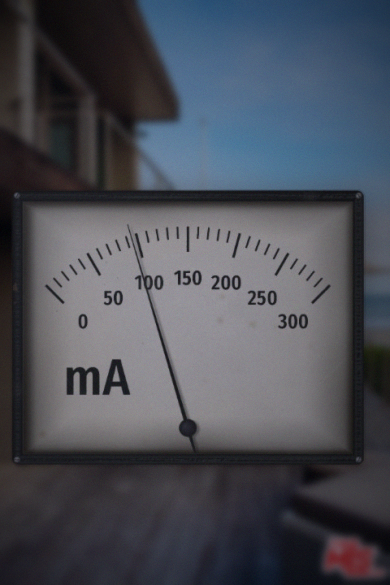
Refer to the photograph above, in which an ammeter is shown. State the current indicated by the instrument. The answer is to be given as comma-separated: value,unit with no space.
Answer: 95,mA
